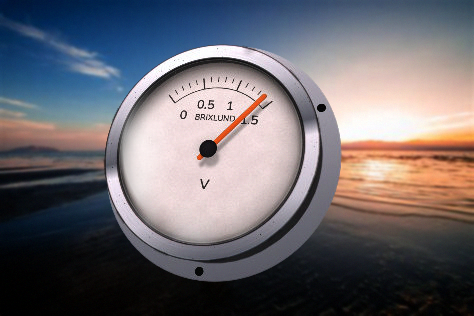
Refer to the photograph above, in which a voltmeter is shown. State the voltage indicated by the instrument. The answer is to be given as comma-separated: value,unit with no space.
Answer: 1.4,V
